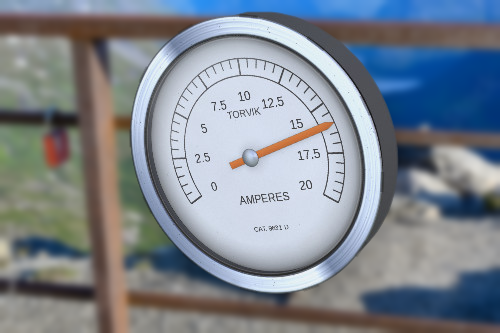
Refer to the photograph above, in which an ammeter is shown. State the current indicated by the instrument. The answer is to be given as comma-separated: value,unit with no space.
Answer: 16,A
